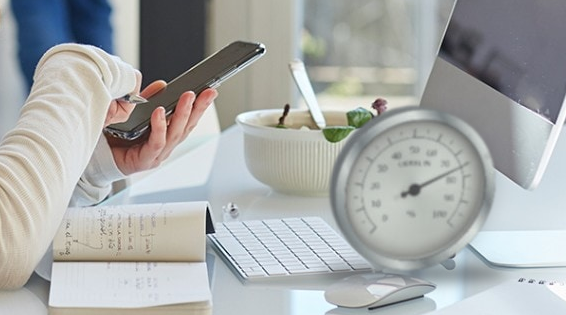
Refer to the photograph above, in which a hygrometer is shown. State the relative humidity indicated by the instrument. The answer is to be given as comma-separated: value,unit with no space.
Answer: 75,%
